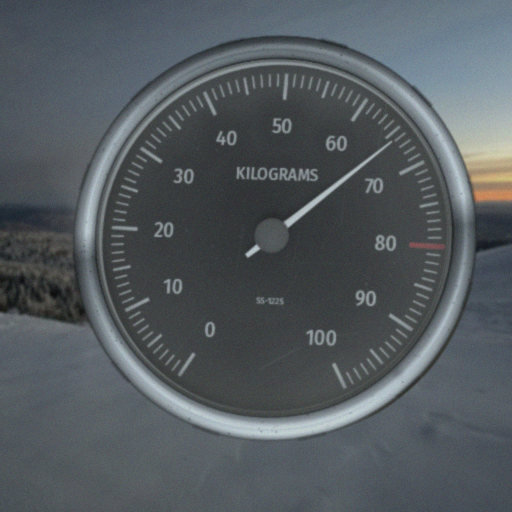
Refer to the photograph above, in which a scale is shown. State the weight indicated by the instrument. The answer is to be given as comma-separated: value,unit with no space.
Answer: 66,kg
